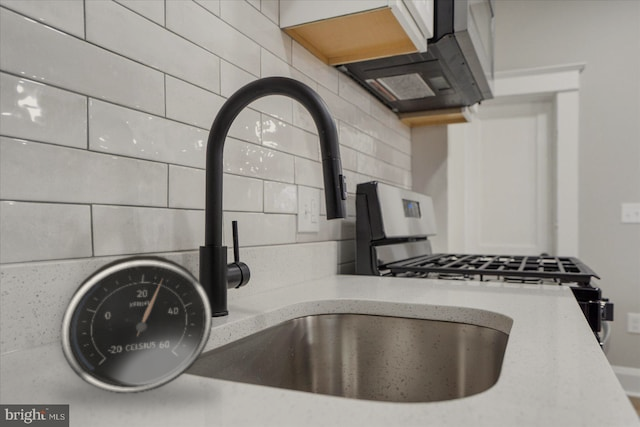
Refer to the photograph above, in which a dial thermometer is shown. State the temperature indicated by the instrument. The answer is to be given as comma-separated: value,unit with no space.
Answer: 26,°C
